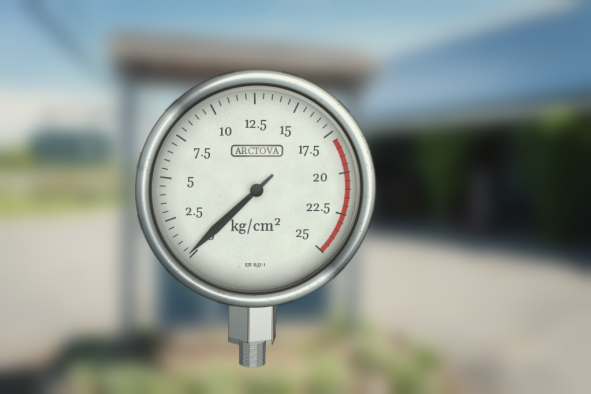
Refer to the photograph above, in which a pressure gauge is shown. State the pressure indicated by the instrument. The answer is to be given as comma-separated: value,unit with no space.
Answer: 0.25,kg/cm²
